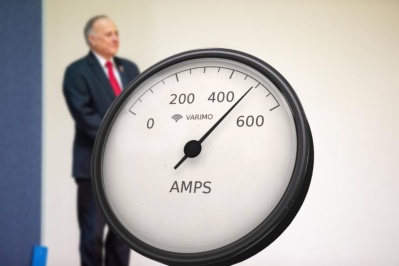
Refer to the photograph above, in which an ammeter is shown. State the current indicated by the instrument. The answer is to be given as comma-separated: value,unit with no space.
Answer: 500,A
